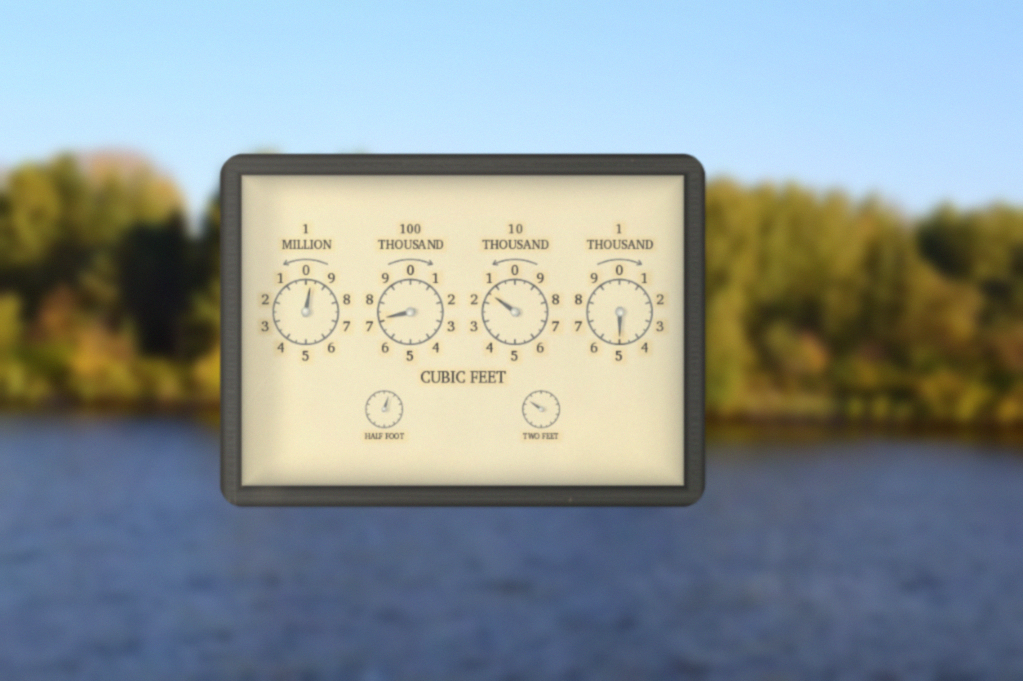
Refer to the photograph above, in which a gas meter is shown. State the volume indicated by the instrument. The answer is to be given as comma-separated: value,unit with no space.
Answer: 971500,ft³
